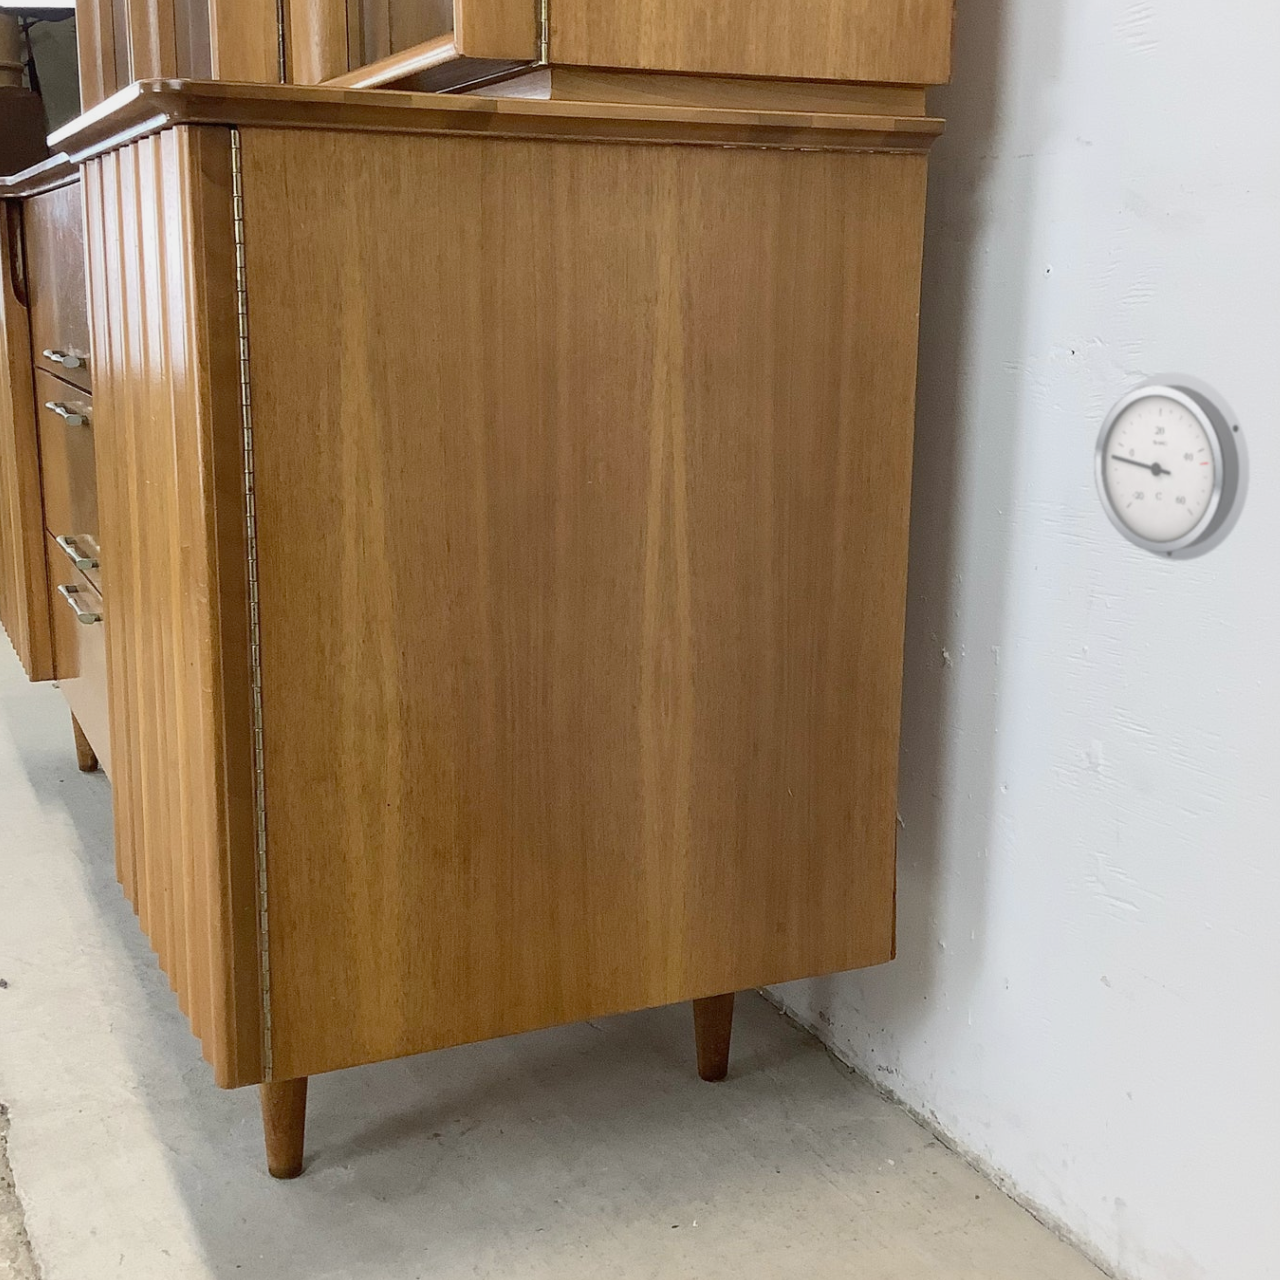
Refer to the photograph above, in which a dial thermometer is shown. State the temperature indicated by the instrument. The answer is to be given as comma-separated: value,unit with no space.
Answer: -4,°C
